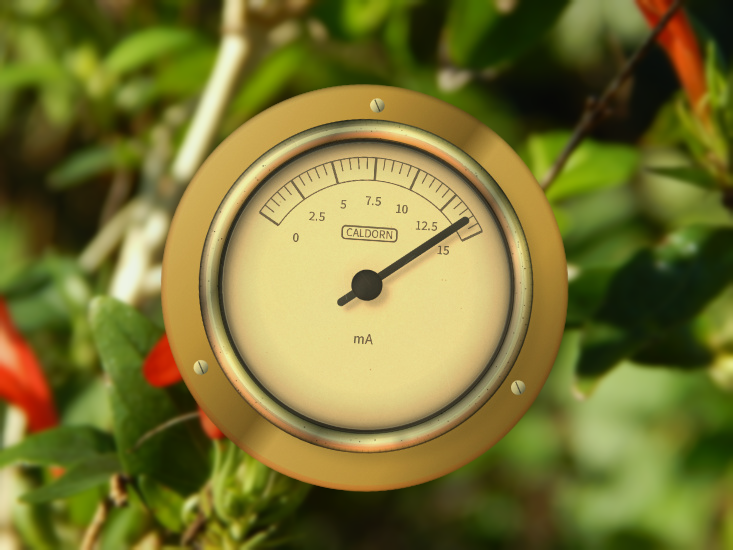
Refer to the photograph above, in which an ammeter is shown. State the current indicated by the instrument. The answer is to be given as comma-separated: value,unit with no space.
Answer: 14,mA
